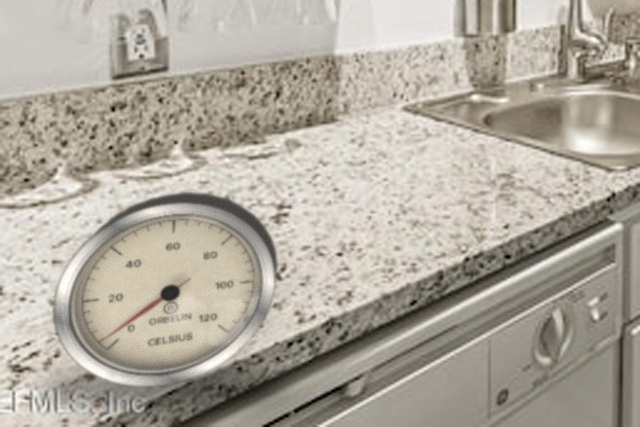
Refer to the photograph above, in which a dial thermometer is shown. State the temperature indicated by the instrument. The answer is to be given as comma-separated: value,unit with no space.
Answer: 4,°C
